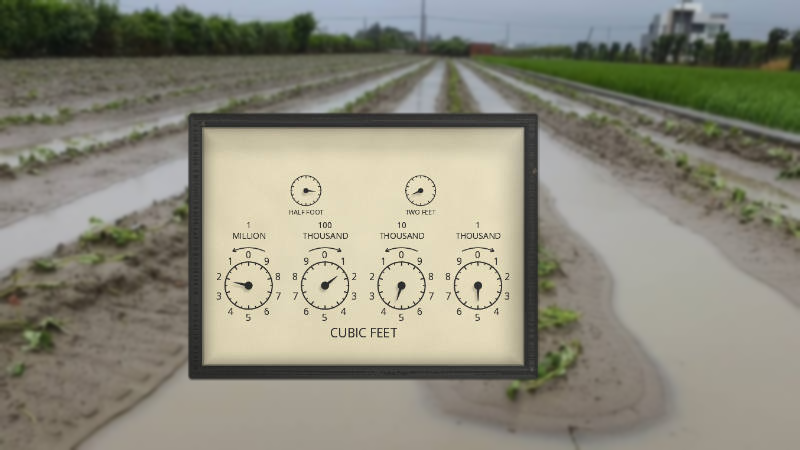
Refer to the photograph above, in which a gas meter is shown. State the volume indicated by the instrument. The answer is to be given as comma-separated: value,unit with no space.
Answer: 214500,ft³
